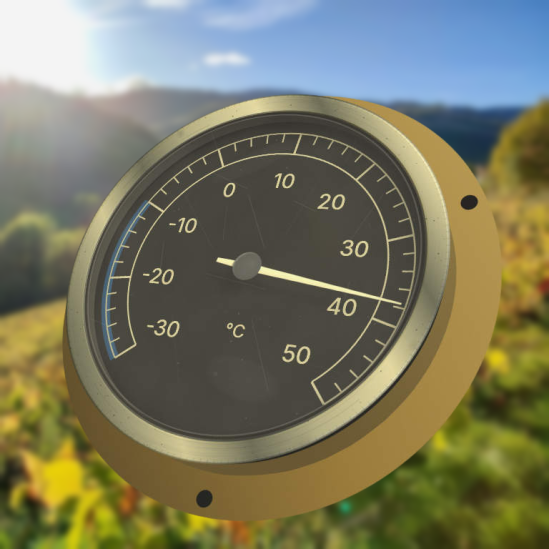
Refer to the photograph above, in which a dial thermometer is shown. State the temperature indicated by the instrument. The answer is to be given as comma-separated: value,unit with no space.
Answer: 38,°C
